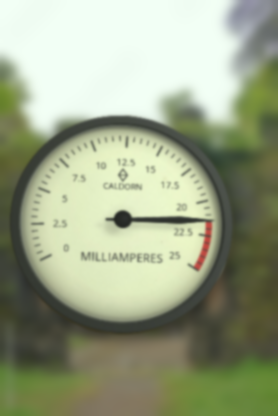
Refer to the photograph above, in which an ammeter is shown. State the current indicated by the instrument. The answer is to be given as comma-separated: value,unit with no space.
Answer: 21.5,mA
